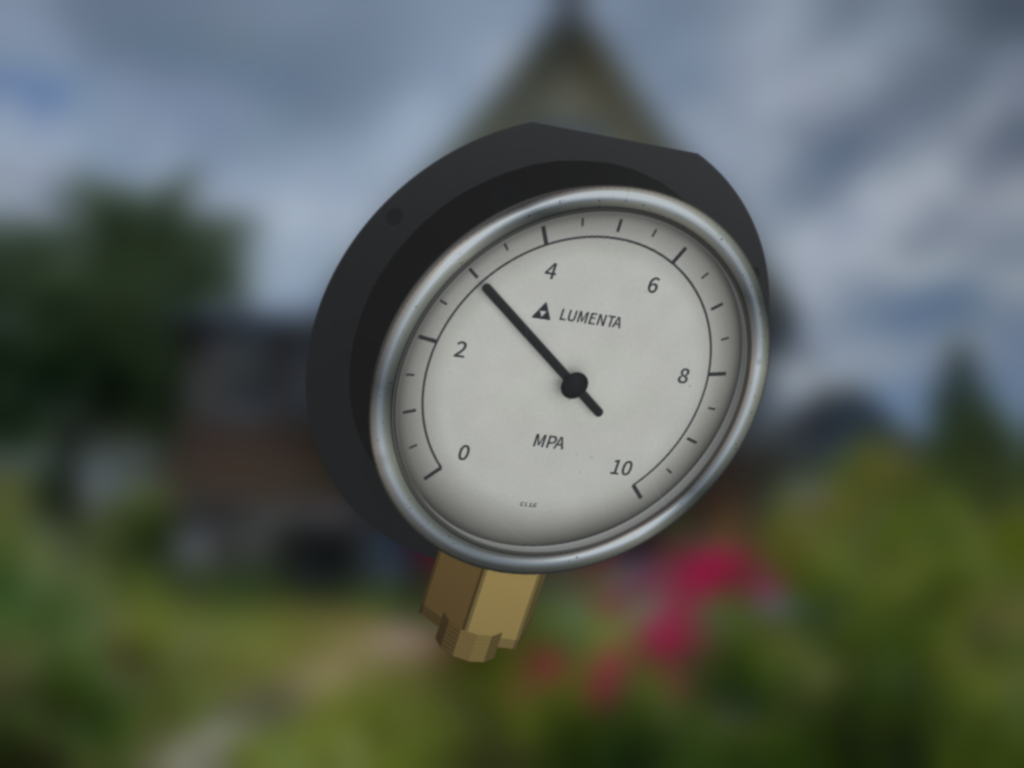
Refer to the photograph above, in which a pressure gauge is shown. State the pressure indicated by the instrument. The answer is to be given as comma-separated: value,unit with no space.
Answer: 3,MPa
